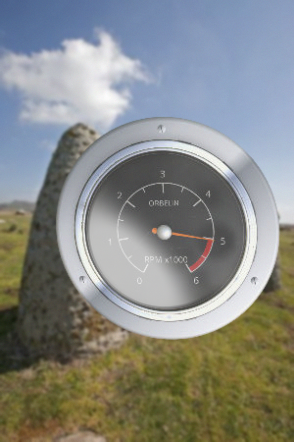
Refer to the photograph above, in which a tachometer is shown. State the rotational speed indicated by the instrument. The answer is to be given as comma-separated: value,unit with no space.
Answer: 5000,rpm
